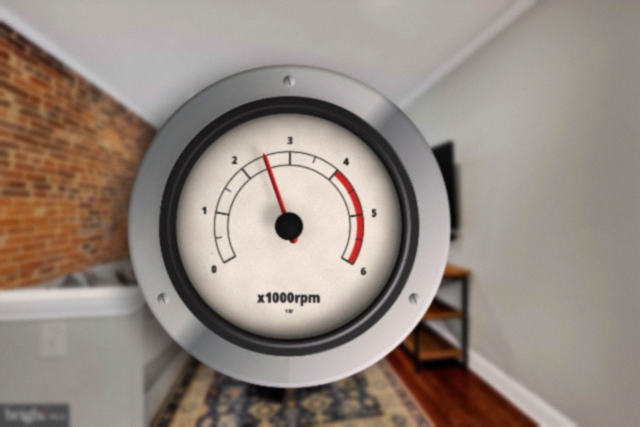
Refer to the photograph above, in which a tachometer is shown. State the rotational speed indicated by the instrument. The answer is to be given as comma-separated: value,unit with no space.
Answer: 2500,rpm
